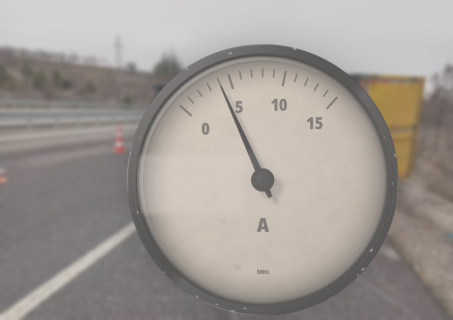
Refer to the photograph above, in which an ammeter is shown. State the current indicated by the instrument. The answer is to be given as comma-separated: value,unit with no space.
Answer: 4,A
